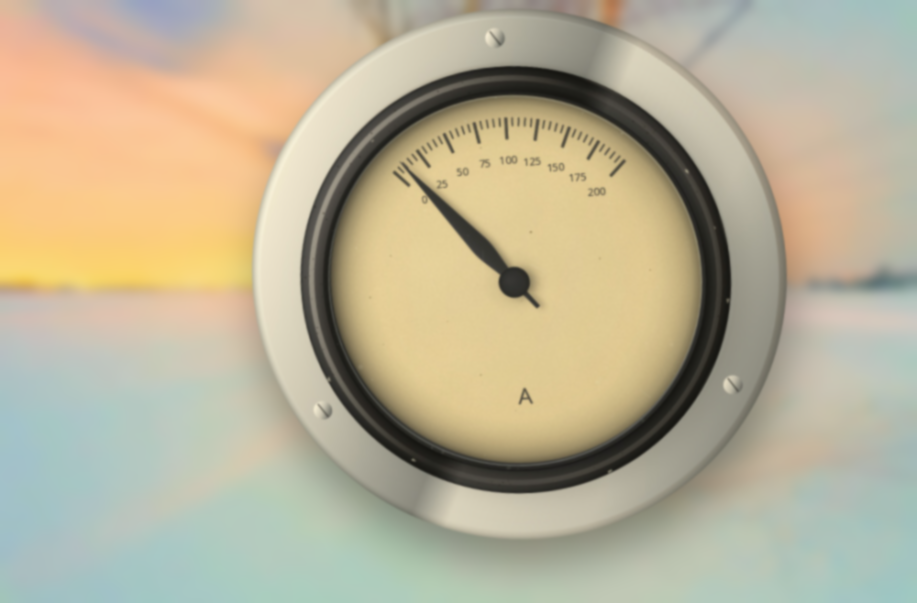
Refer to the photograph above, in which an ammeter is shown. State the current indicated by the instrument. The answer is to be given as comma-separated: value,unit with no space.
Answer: 10,A
